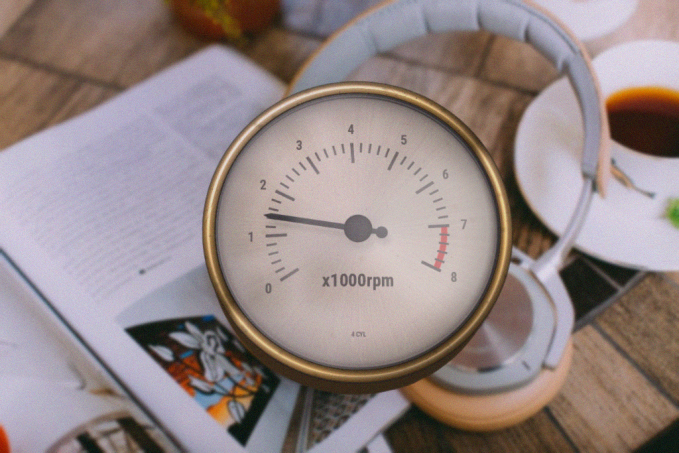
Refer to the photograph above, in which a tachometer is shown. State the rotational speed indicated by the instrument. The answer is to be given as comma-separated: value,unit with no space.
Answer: 1400,rpm
